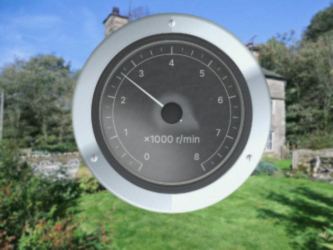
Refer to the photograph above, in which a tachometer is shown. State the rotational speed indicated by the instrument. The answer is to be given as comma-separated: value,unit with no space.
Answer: 2625,rpm
